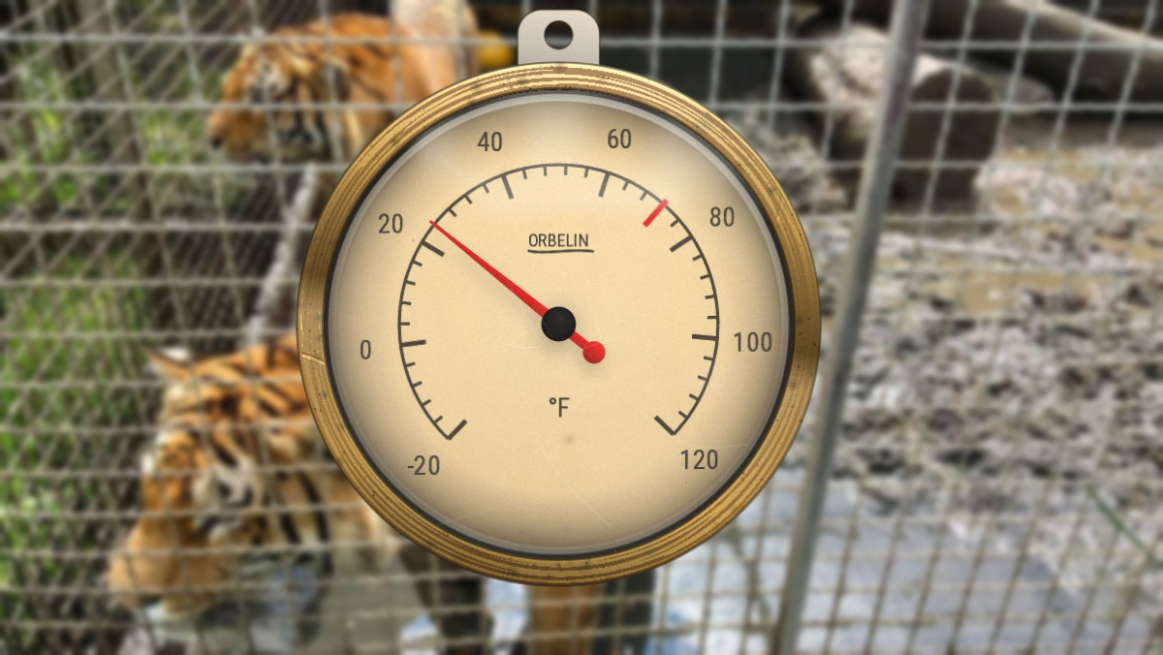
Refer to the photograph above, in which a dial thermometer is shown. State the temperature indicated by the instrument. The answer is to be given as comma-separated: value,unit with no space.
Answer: 24,°F
